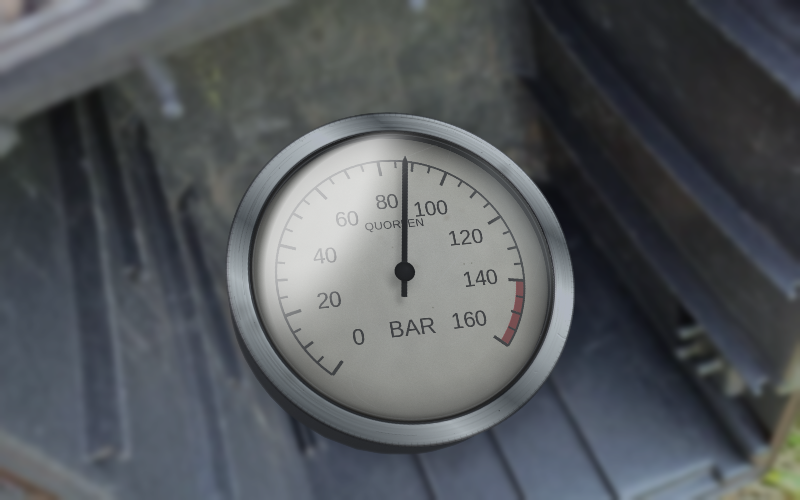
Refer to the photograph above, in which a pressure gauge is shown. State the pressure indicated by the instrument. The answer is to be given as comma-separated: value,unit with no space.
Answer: 87.5,bar
